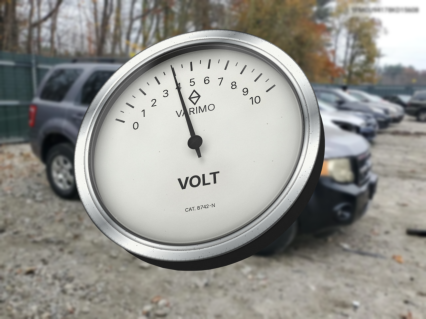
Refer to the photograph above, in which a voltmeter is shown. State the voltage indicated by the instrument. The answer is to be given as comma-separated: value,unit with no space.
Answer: 4,V
